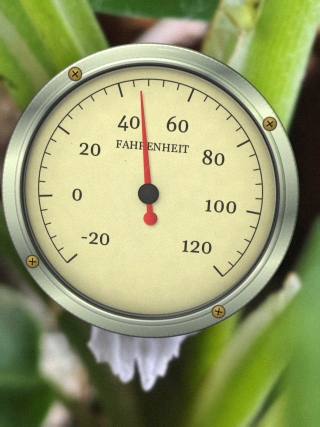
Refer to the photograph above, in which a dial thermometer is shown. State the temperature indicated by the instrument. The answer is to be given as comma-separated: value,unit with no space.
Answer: 46,°F
